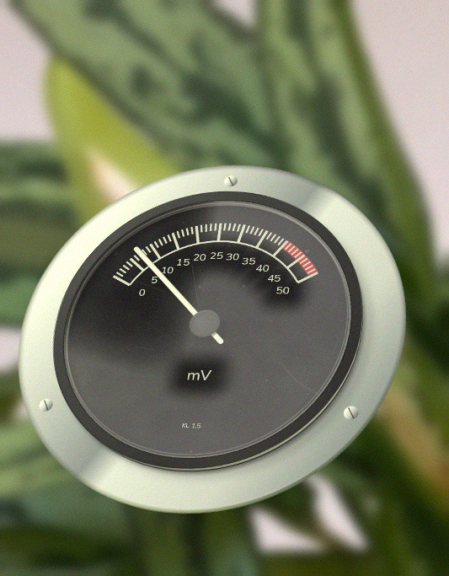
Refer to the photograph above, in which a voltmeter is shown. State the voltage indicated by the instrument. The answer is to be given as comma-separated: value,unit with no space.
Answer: 7,mV
